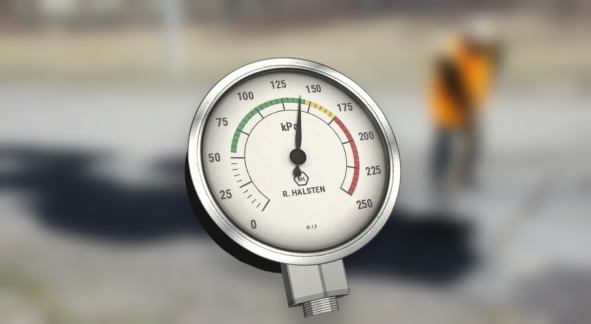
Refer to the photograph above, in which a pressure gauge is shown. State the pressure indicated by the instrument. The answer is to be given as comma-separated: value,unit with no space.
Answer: 140,kPa
